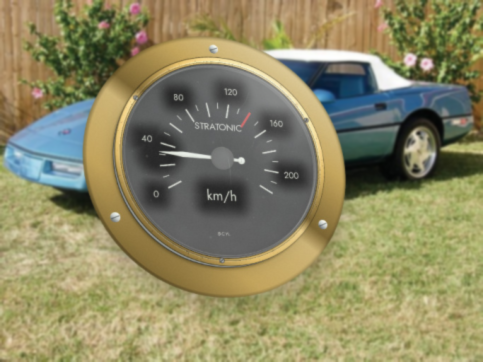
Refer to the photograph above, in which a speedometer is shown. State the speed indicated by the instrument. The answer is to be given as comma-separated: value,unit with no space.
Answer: 30,km/h
